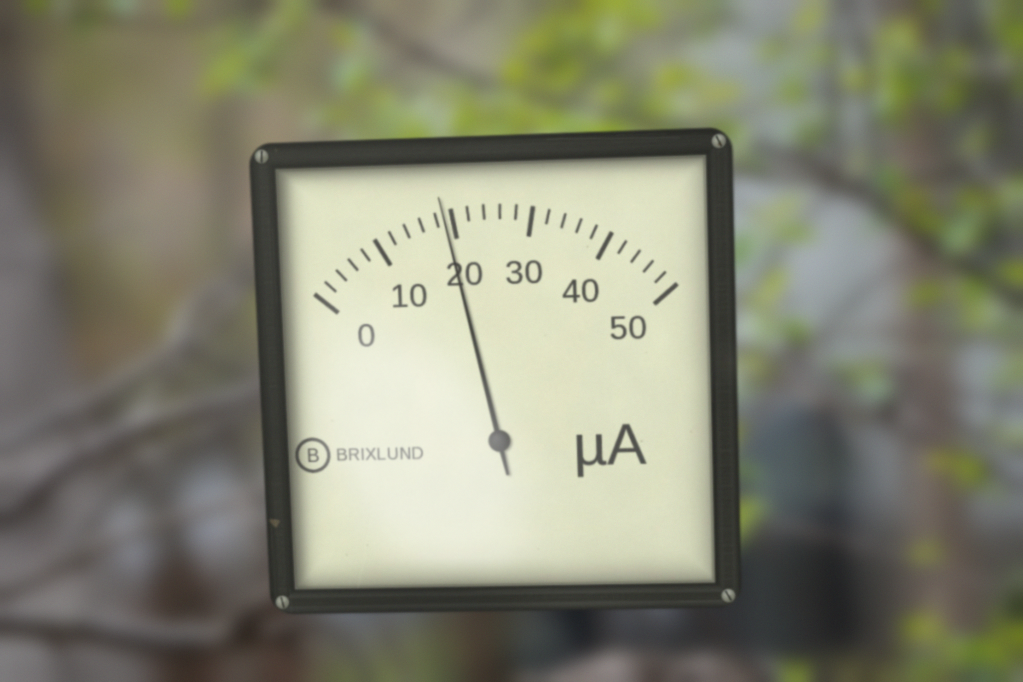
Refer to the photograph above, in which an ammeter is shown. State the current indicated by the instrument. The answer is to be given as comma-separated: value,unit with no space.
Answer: 19,µA
